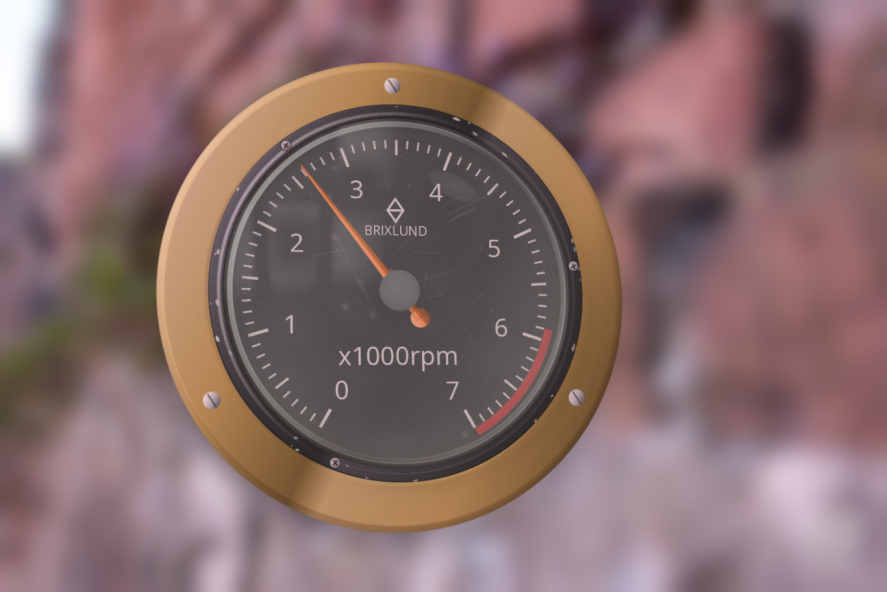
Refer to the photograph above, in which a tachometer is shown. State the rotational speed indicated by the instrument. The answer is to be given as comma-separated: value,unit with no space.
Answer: 2600,rpm
